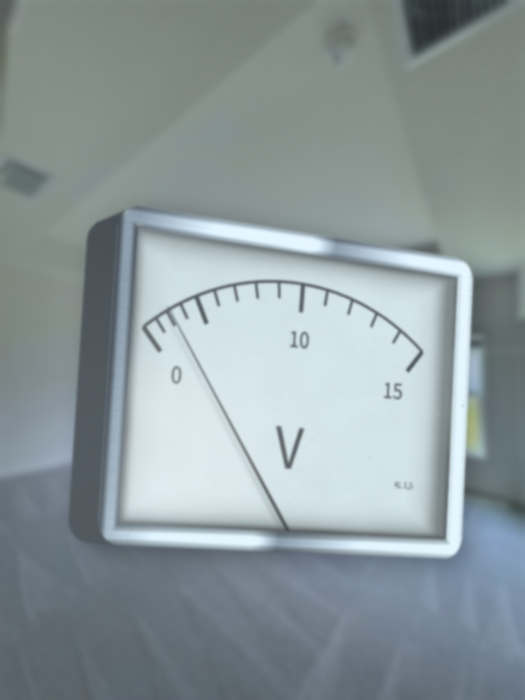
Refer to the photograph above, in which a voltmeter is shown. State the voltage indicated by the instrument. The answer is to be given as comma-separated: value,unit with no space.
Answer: 3,V
